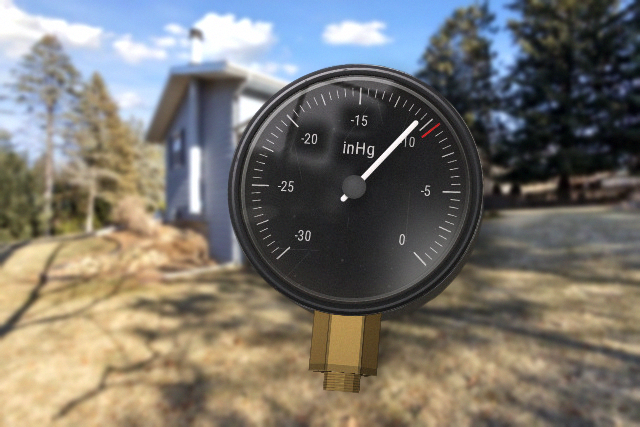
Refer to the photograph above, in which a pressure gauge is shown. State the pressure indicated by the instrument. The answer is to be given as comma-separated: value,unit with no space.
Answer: -10.5,inHg
